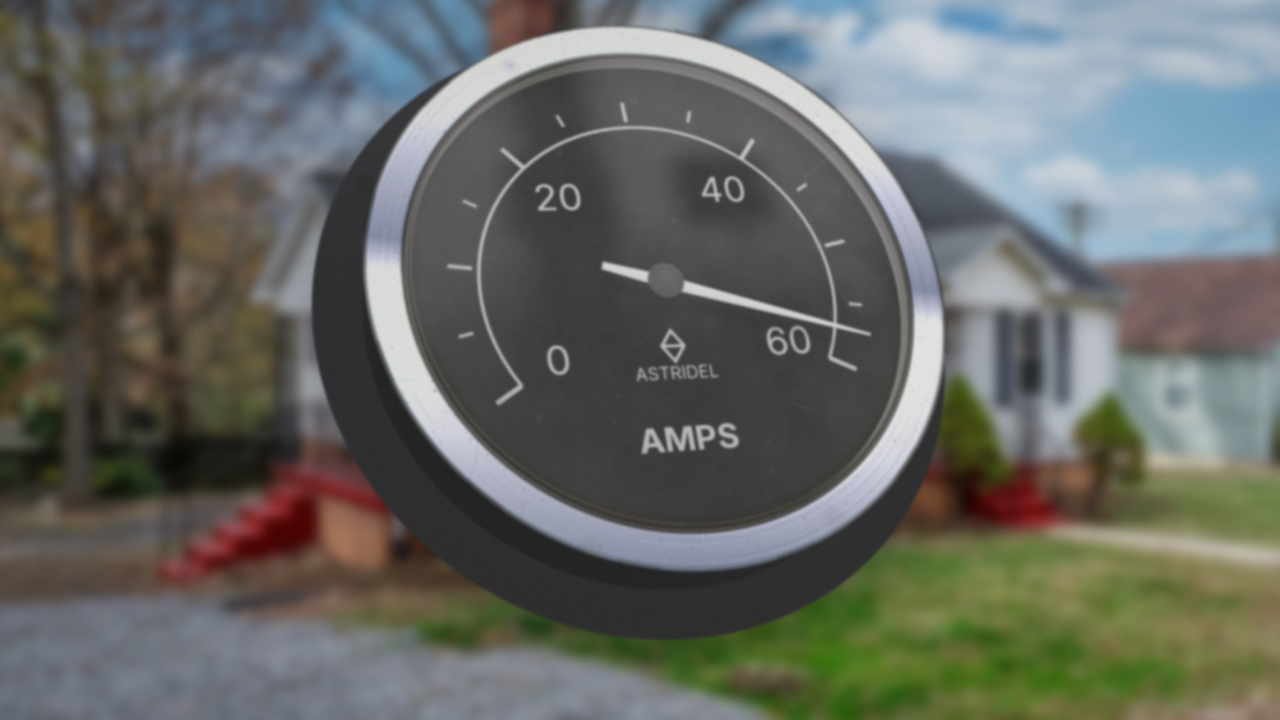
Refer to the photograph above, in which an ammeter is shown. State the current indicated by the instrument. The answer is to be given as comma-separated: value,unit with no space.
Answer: 57.5,A
